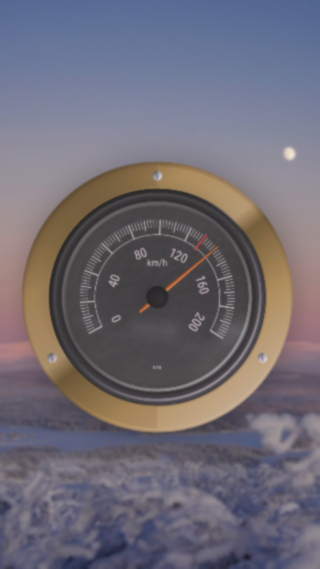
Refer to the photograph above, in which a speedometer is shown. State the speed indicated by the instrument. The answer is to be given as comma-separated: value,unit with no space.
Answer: 140,km/h
